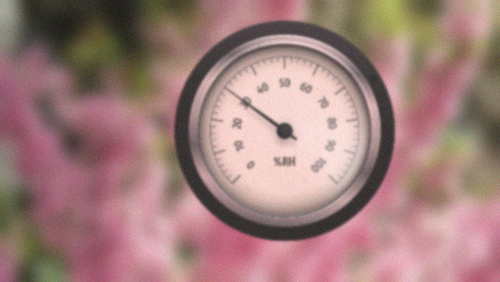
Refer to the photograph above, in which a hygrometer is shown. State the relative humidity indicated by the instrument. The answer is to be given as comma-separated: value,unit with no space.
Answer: 30,%
